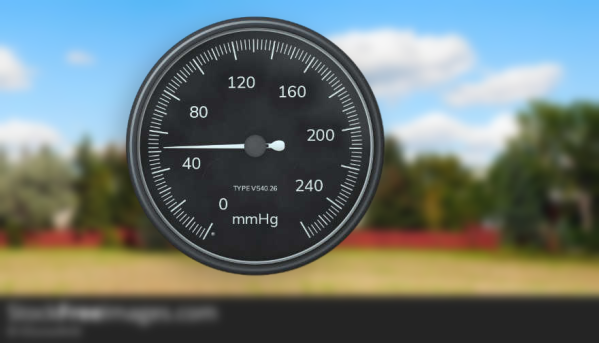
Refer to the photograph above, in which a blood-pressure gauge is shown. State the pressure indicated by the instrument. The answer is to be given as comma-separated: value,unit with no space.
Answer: 52,mmHg
